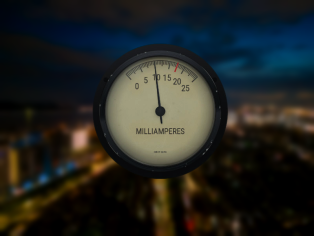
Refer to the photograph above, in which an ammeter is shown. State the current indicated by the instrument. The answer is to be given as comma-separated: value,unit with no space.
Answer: 10,mA
